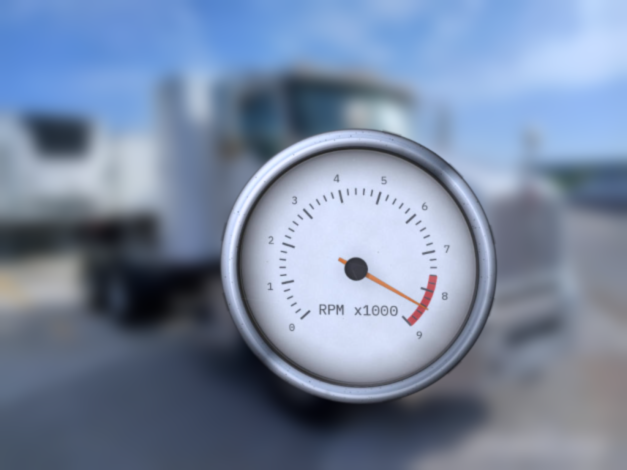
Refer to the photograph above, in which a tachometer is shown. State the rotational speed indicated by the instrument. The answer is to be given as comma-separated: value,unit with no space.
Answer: 8400,rpm
